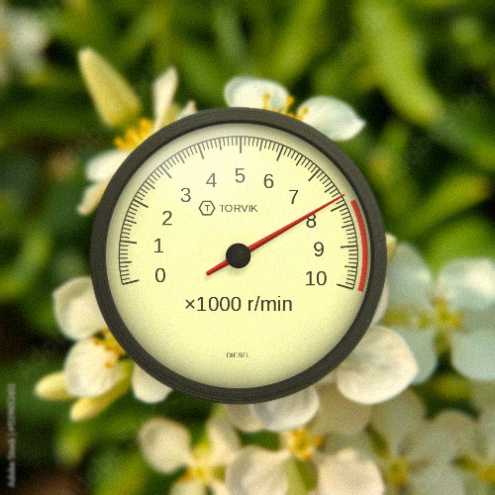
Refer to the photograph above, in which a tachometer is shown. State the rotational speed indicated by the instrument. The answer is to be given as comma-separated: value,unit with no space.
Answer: 7800,rpm
